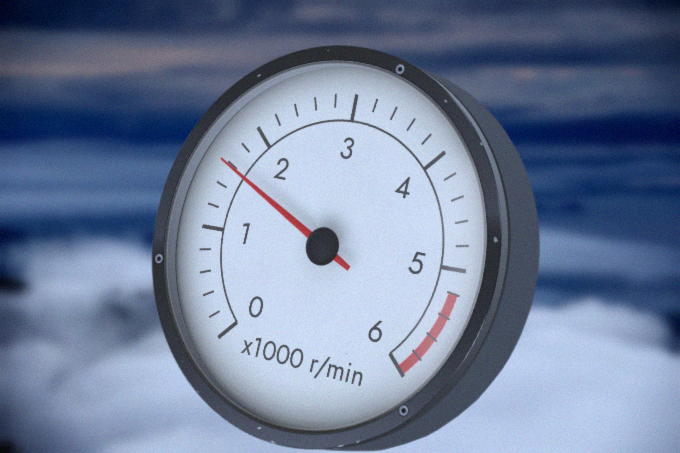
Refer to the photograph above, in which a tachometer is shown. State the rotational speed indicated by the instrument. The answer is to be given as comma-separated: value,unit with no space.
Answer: 1600,rpm
